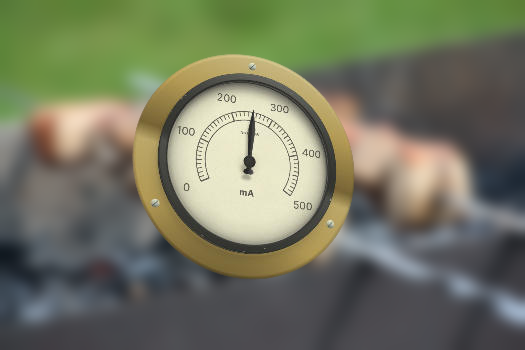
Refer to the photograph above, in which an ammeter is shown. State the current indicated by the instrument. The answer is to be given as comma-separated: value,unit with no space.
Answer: 250,mA
